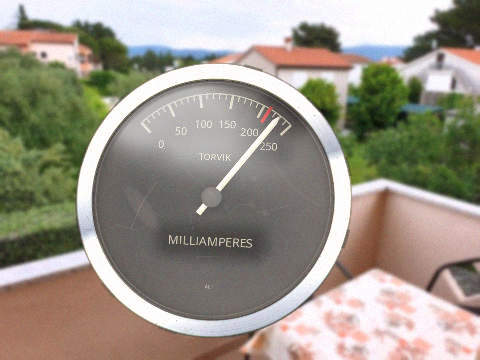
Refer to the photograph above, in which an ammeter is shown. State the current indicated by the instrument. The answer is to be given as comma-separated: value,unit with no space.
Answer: 230,mA
